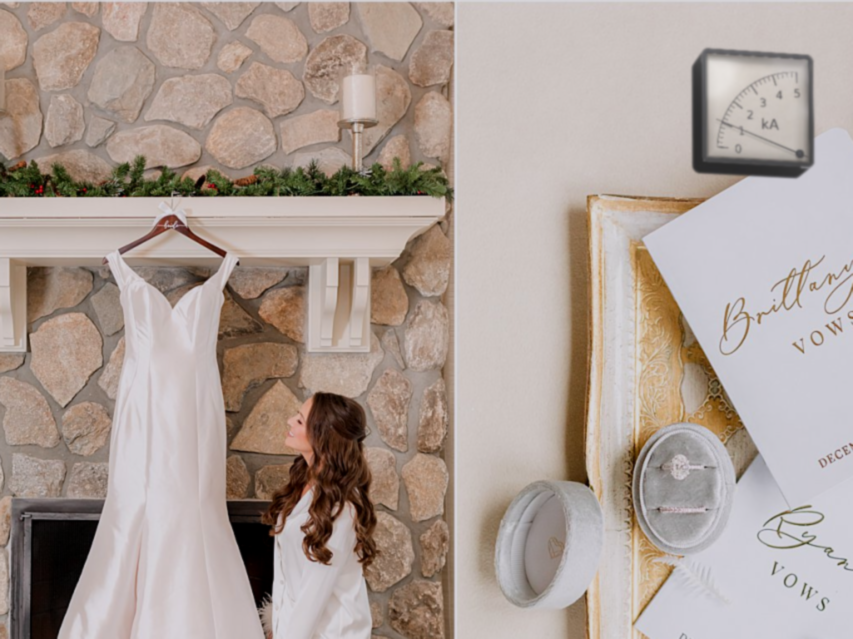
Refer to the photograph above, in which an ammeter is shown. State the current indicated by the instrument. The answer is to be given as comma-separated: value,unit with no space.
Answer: 1,kA
